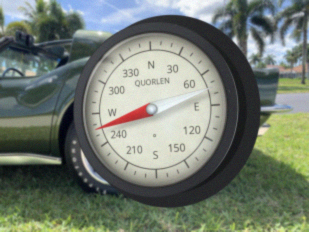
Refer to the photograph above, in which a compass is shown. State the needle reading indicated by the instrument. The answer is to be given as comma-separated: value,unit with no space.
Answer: 255,°
